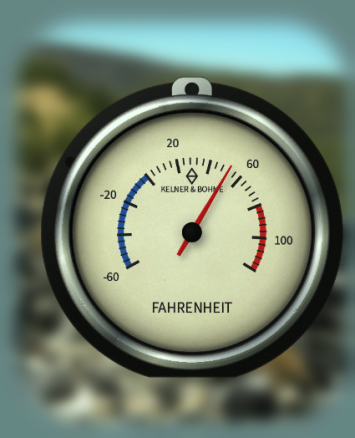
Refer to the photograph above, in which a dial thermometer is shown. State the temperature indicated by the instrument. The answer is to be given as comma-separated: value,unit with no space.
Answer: 52,°F
